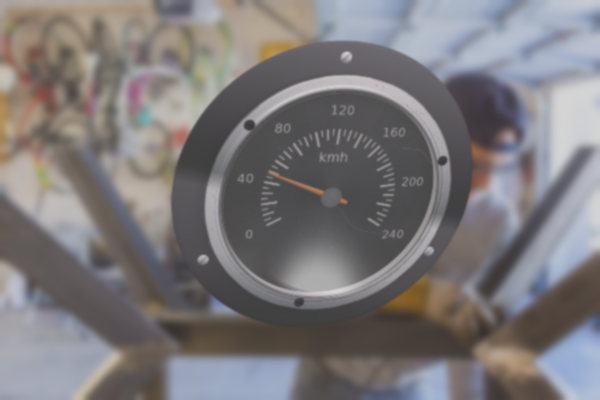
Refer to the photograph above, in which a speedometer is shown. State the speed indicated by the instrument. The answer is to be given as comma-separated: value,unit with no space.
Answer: 50,km/h
